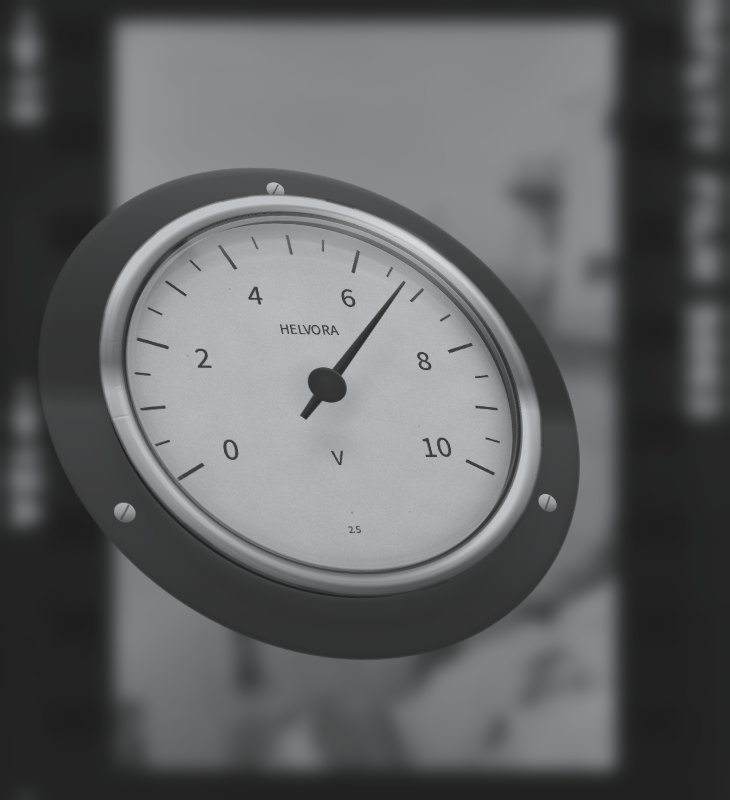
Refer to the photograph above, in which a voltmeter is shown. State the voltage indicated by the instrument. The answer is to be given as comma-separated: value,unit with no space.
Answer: 6.75,V
